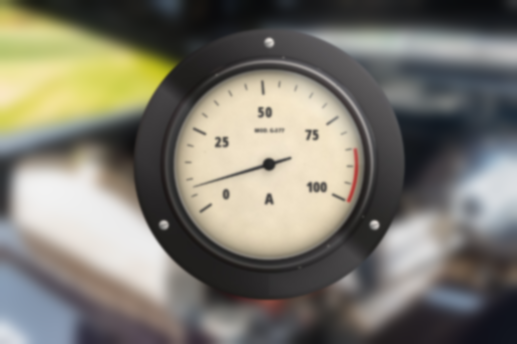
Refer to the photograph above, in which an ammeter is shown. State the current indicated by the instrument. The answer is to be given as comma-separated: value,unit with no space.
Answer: 7.5,A
